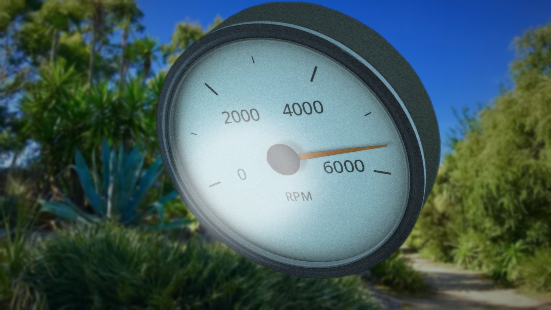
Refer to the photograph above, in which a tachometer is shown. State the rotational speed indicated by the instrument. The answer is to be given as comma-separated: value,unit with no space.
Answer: 5500,rpm
